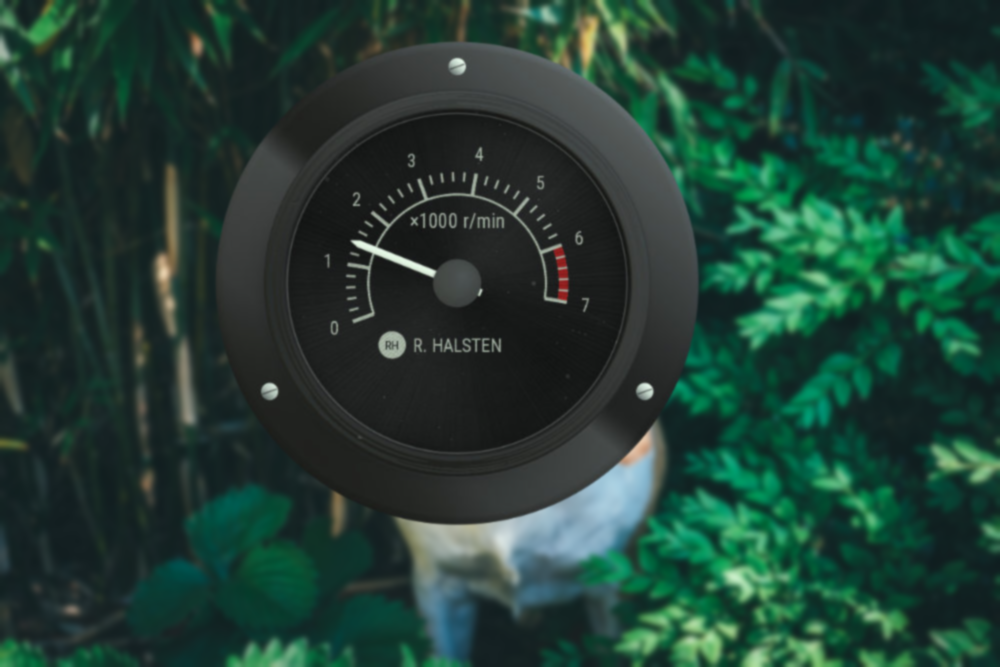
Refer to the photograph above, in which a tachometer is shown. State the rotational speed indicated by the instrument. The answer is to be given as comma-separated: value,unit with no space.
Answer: 1400,rpm
